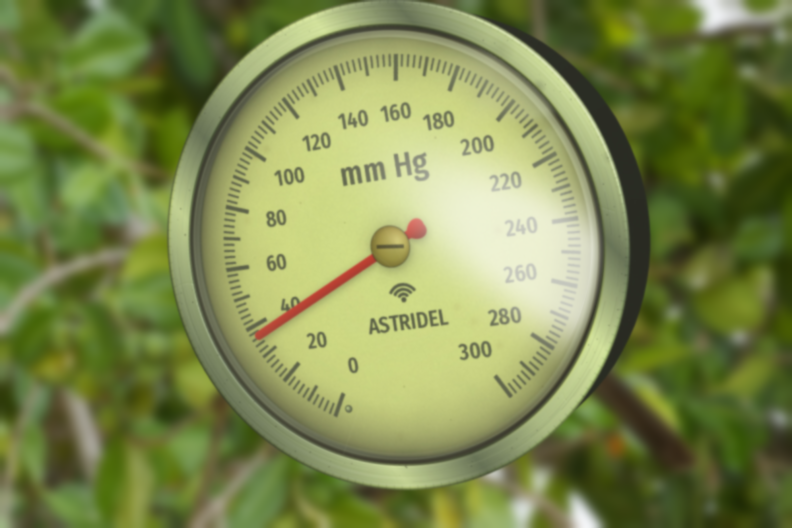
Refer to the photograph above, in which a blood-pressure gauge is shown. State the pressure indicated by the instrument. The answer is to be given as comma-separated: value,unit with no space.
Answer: 36,mmHg
